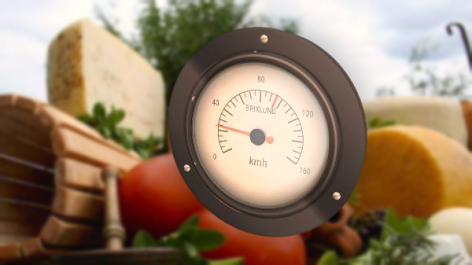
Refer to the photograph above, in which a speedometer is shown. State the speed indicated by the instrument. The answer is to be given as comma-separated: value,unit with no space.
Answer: 25,km/h
